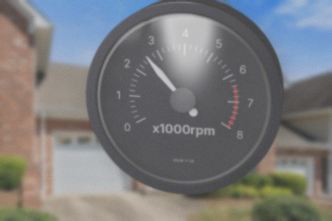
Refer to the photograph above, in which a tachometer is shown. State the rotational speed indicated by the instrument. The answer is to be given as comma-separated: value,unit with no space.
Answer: 2600,rpm
